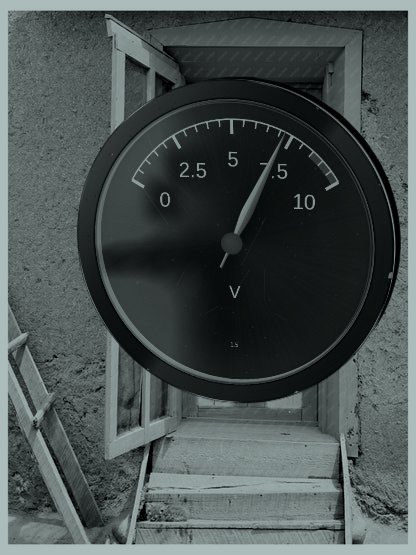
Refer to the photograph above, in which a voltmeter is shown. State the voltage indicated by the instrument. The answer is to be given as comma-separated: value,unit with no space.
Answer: 7.25,V
